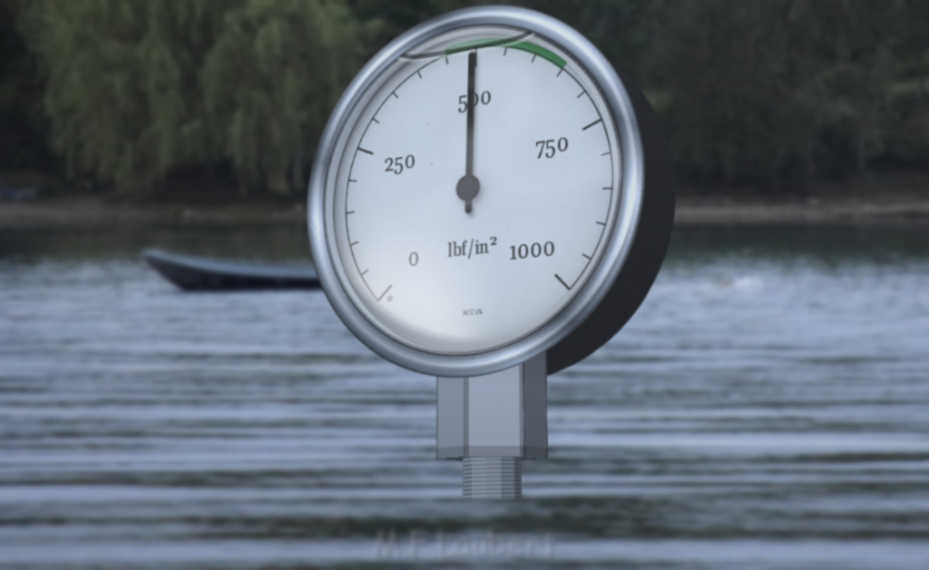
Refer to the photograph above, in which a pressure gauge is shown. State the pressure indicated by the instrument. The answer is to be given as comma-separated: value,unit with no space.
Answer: 500,psi
